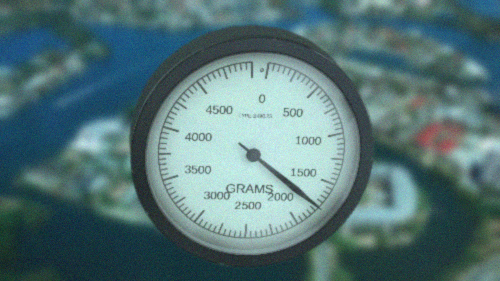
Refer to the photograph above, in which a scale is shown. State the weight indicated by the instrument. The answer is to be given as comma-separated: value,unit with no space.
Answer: 1750,g
